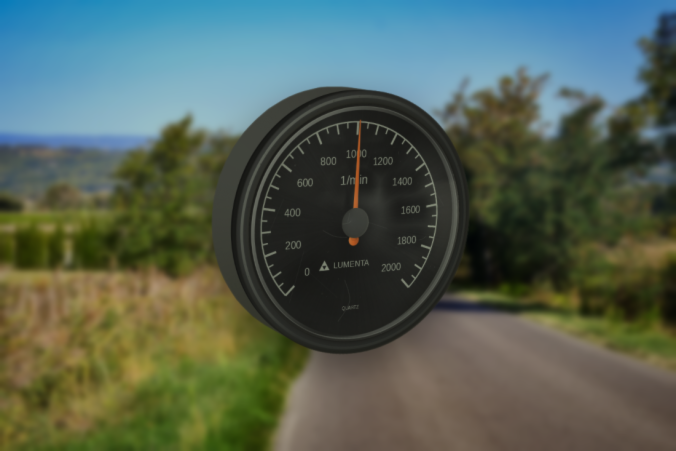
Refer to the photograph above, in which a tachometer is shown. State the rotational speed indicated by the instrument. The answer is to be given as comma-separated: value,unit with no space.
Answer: 1000,rpm
